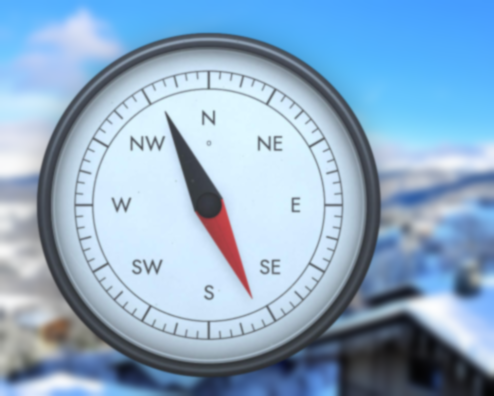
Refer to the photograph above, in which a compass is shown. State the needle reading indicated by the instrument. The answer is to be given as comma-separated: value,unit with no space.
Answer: 155,°
